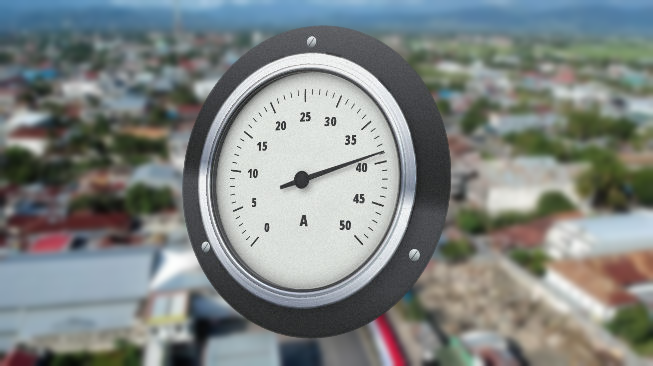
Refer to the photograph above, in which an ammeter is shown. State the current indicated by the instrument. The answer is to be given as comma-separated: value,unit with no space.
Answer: 39,A
